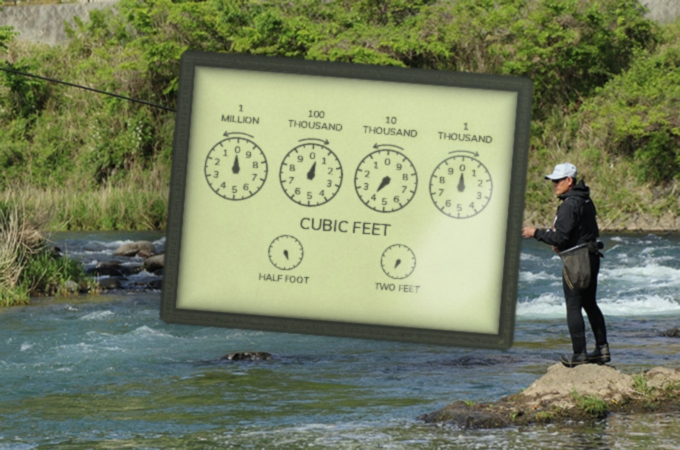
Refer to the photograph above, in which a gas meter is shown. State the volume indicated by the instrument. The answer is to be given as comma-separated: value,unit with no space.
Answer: 4000,ft³
